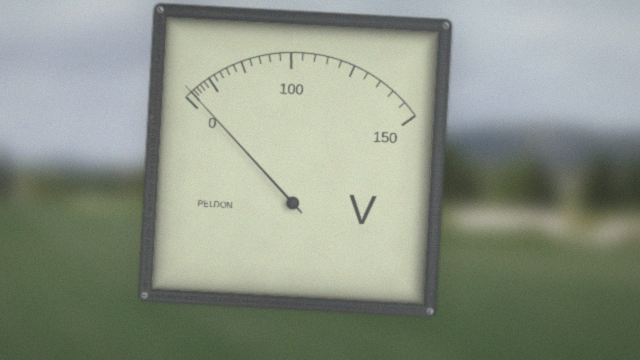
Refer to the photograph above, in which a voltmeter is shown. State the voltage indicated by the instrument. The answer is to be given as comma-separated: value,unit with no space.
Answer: 25,V
